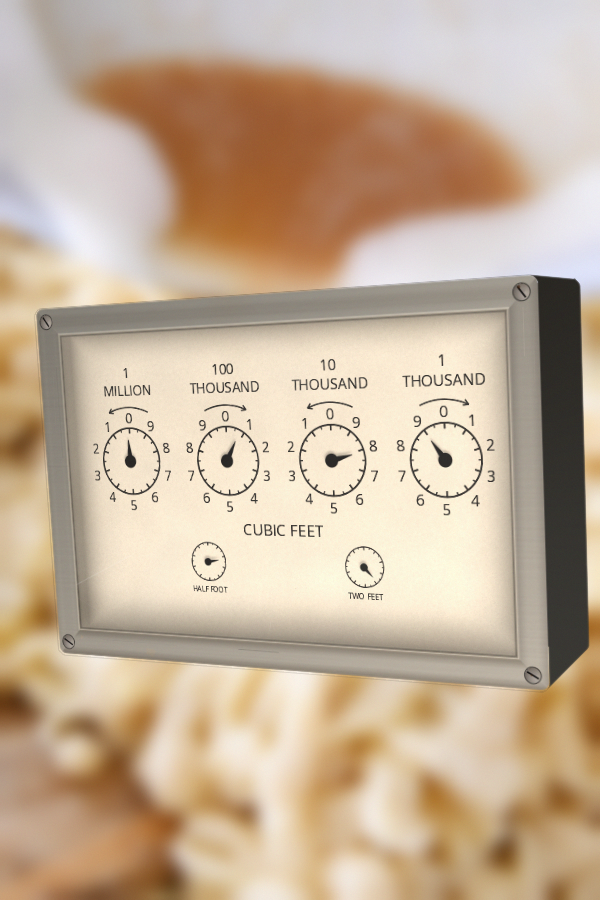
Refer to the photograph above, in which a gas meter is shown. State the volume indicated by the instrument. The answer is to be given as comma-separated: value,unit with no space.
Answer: 7900,ft³
